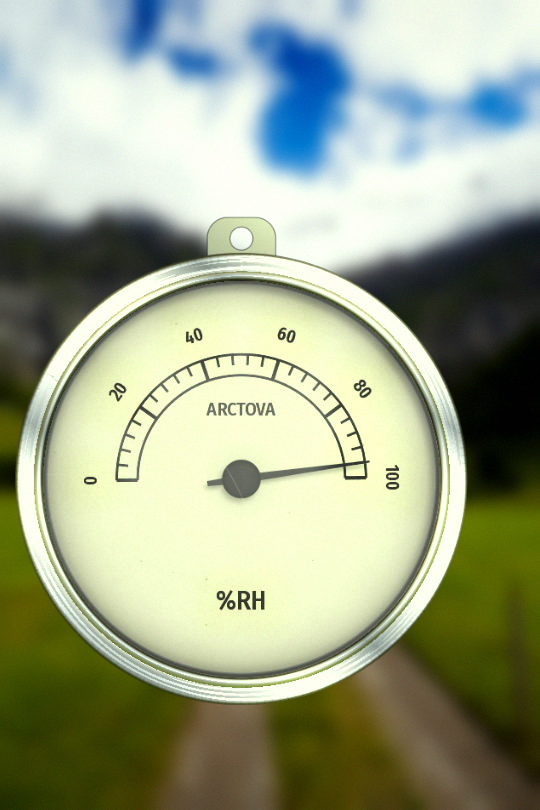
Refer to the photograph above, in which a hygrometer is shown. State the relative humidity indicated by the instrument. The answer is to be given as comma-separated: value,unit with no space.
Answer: 96,%
